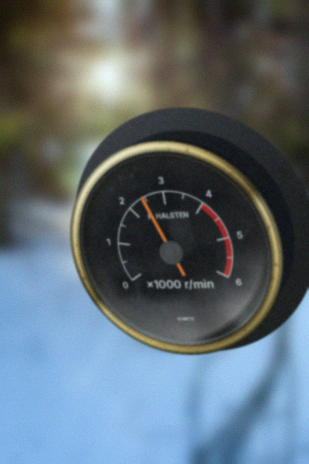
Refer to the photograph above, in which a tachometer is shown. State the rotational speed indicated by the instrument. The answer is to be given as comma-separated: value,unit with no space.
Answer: 2500,rpm
